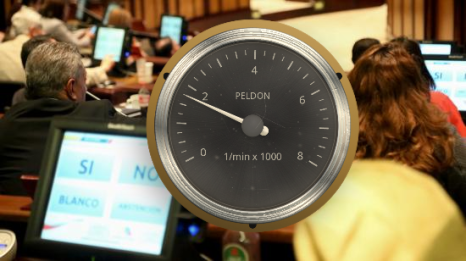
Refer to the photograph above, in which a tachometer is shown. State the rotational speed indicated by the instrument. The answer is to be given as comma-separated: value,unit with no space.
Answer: 1750,rpm
